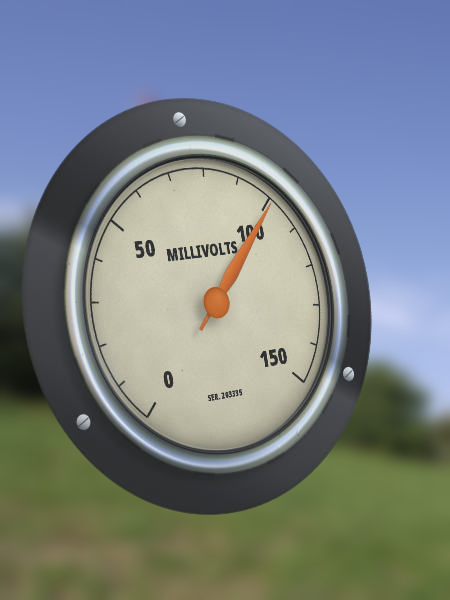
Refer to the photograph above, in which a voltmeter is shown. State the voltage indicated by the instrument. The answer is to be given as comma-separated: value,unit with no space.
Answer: 100,mV
